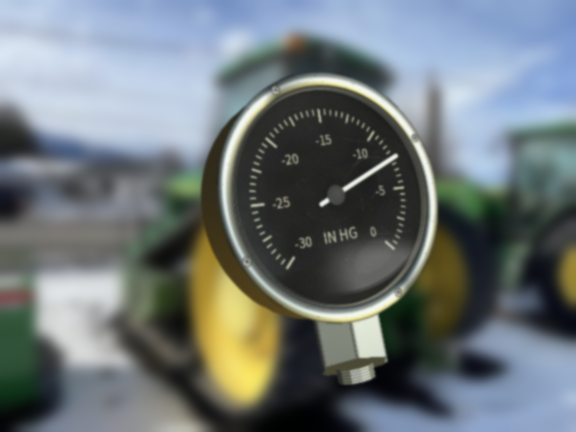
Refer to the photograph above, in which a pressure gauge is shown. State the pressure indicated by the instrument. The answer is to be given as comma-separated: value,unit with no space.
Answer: -7.5,inHg
